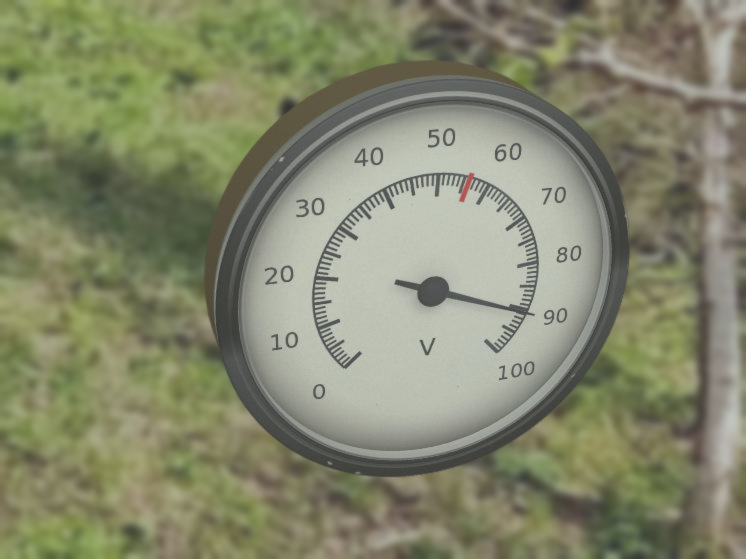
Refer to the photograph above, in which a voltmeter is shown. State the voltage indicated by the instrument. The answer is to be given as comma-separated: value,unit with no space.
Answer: 90,V
